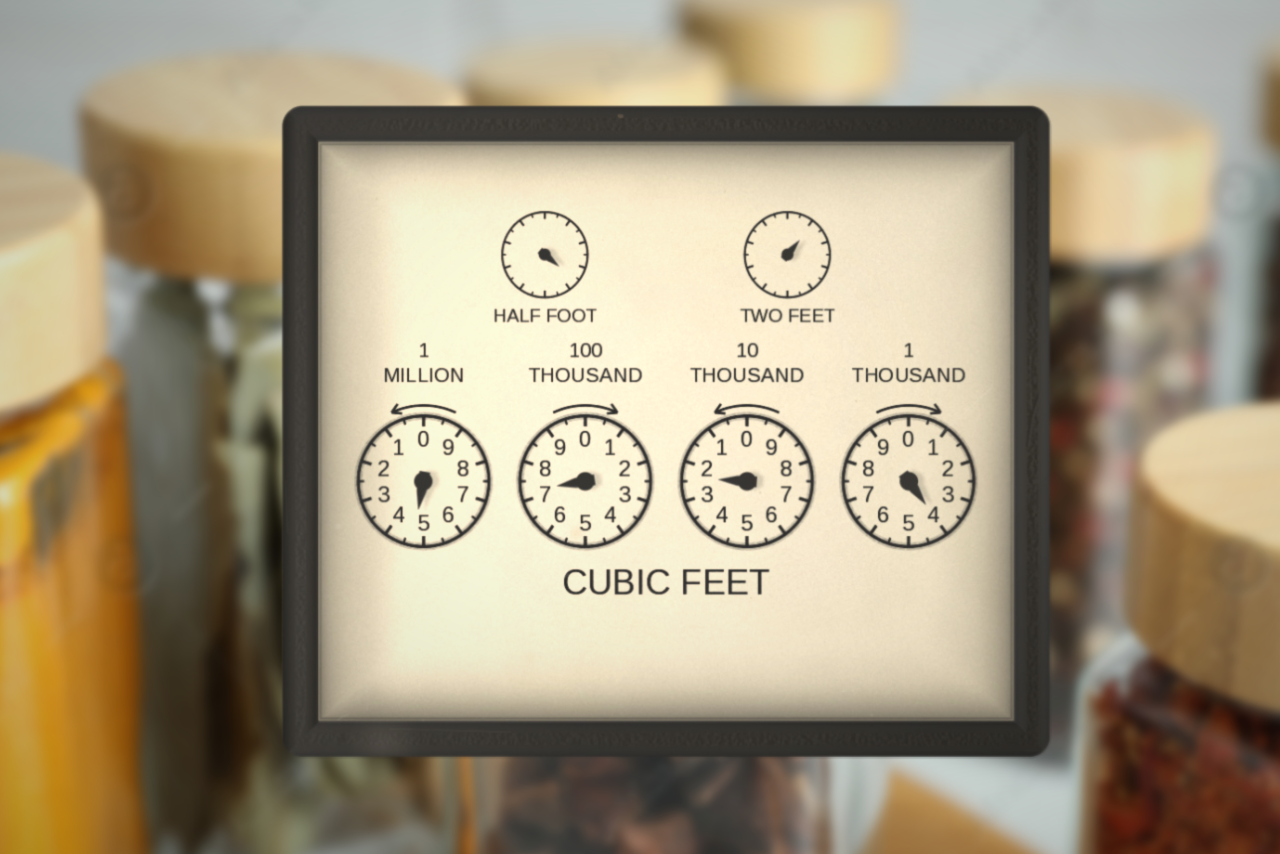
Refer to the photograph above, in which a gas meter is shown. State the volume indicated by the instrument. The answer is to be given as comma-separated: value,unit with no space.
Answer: 472400,ft³
